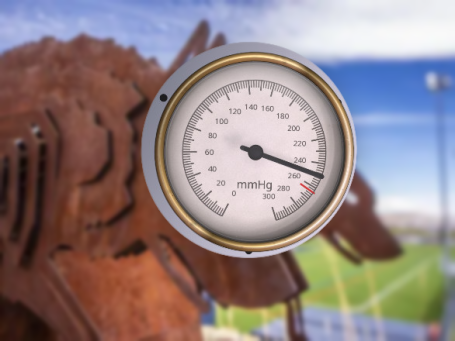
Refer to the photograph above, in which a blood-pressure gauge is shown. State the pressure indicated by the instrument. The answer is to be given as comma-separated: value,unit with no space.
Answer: 250,mmHg
